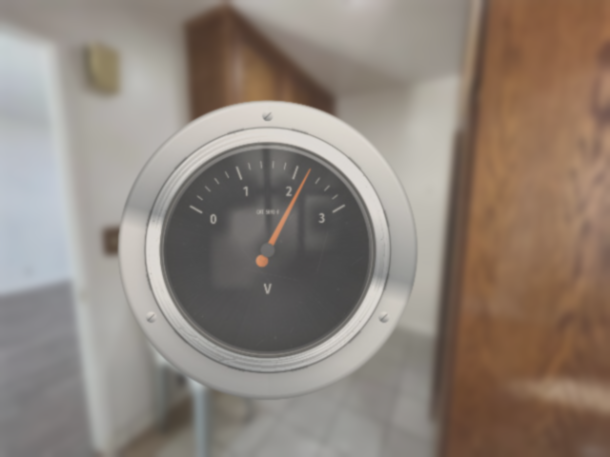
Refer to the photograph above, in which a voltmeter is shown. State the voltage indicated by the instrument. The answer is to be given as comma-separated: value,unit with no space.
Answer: 2.2,V
